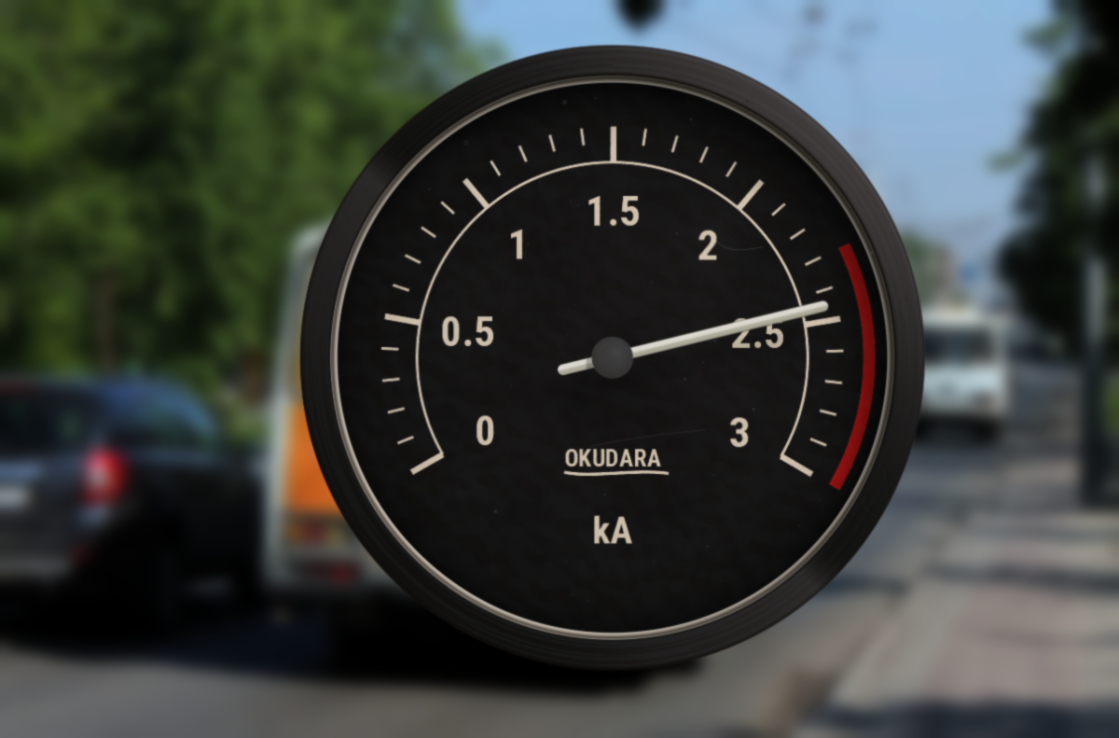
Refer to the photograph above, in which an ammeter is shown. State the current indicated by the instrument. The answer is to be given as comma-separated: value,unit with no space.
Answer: 2.45,kA
